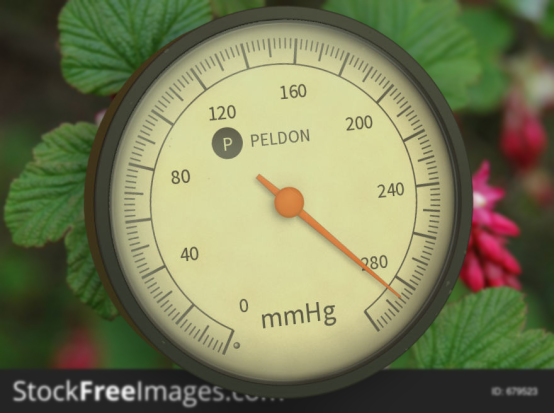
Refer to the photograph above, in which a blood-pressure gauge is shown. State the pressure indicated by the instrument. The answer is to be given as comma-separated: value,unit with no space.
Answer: 286,mmHg
